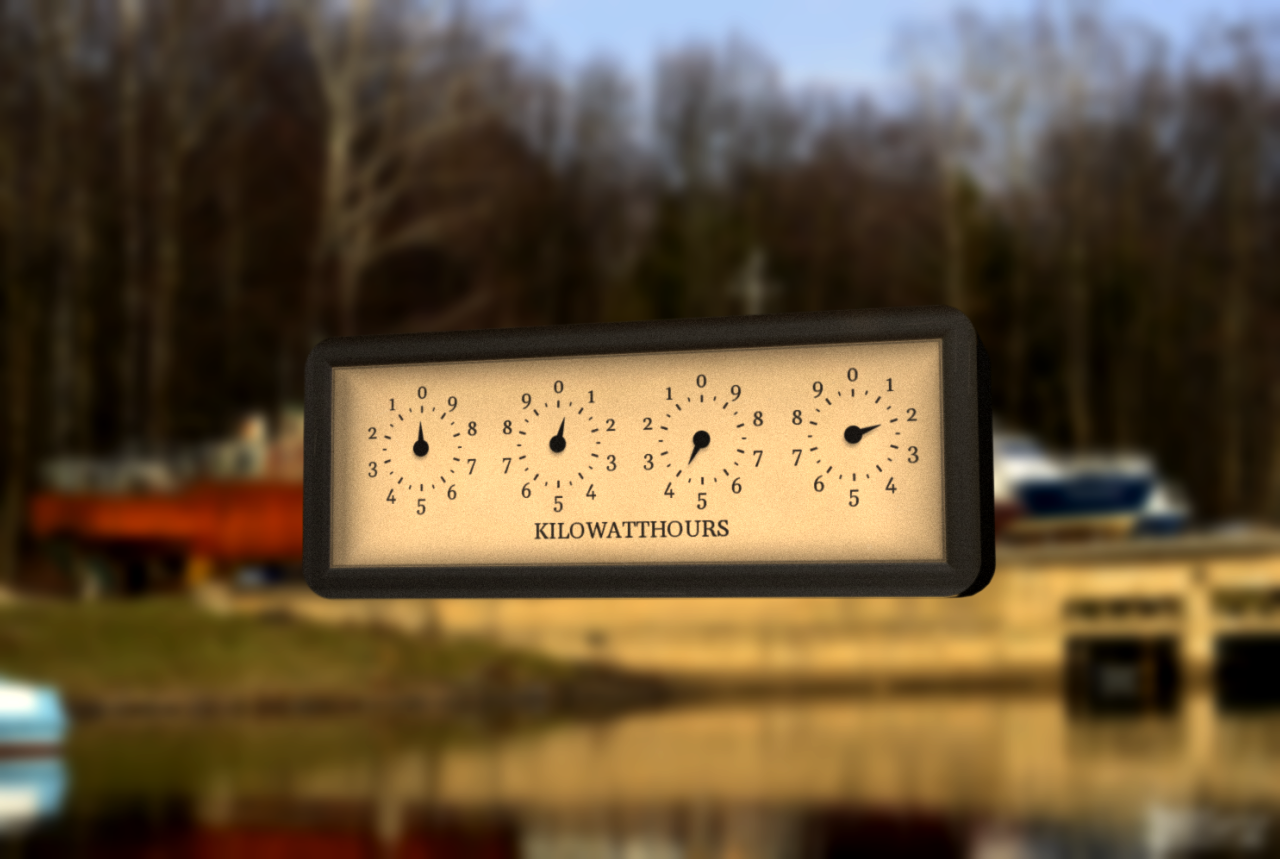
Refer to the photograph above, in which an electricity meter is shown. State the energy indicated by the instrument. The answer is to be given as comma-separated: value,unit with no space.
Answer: 42,kWh
